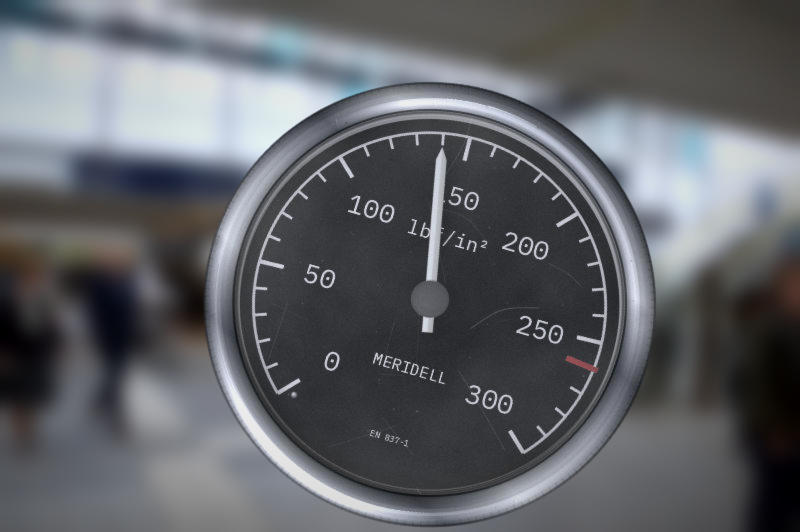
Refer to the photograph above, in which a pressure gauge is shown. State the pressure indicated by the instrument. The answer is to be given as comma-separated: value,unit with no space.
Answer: 140,psi
